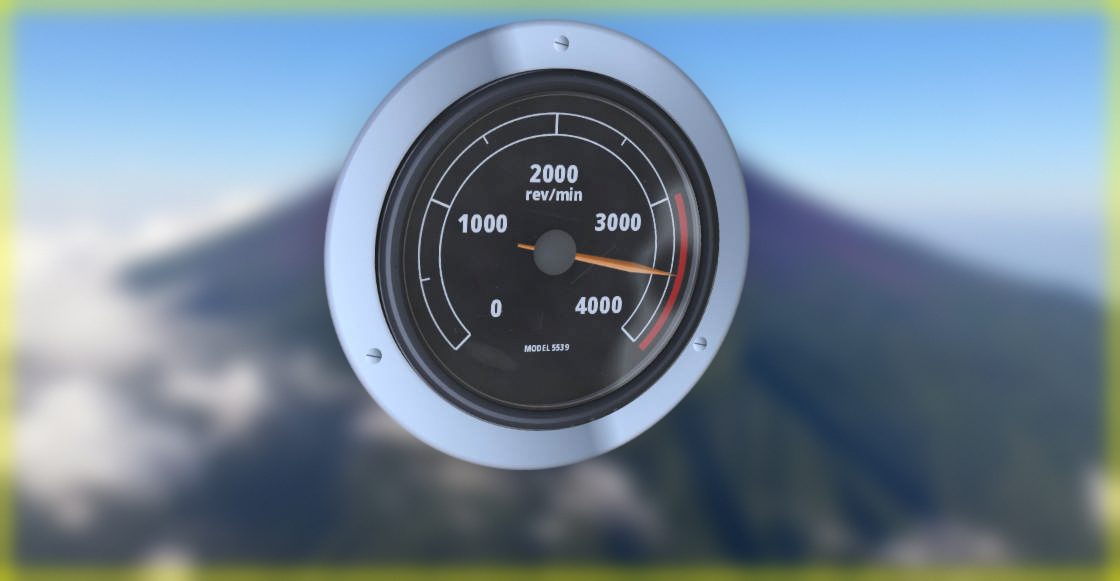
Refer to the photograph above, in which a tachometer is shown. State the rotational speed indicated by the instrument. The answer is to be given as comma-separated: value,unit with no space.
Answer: 3500,rpm
